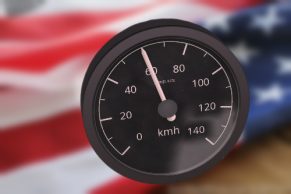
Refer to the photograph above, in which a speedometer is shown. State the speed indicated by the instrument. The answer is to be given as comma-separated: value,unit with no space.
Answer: 60,km/h
